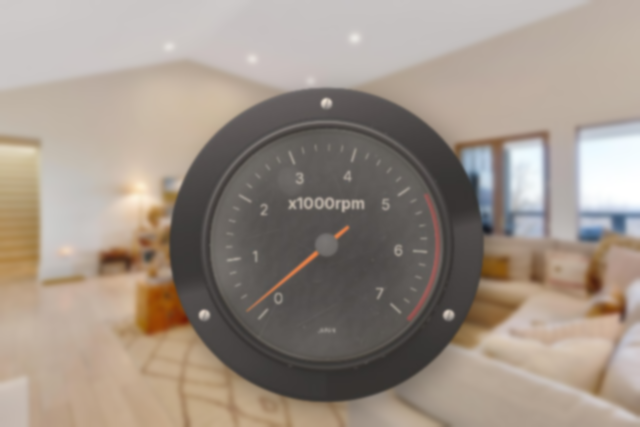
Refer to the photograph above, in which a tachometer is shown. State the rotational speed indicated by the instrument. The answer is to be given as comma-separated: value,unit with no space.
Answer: 200,rpm
